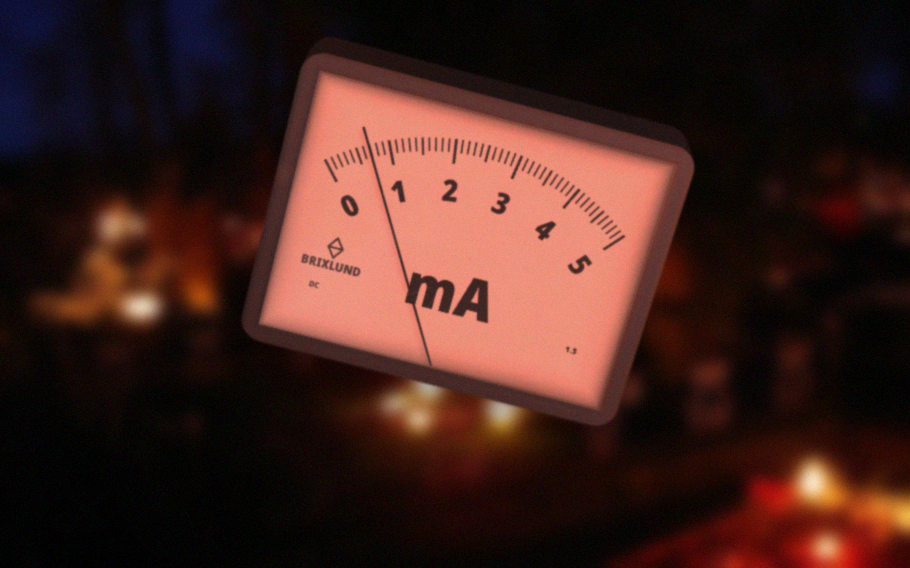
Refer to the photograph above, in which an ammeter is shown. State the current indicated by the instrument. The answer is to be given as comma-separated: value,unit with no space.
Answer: 0.7,mA
